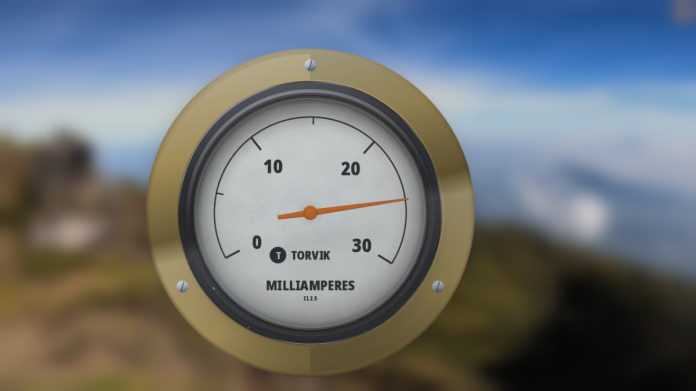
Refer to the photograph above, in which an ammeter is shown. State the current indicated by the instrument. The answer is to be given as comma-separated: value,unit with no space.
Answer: 25,mA
